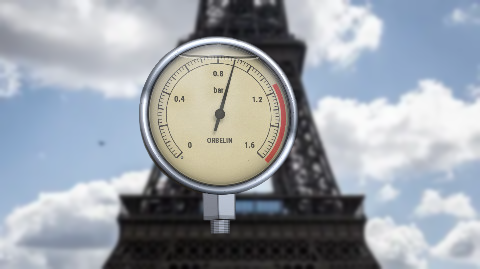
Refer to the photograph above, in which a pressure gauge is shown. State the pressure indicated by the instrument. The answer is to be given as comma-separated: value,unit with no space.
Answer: 0.9,bar
